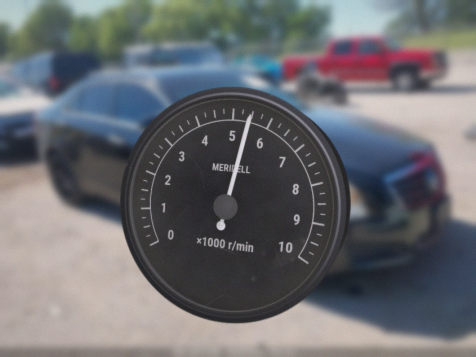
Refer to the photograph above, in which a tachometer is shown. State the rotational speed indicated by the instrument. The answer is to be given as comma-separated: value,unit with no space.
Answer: 5500,rpm
